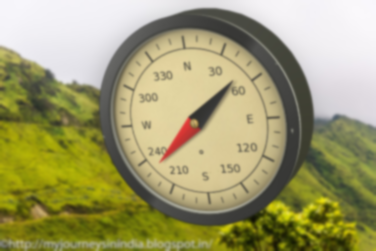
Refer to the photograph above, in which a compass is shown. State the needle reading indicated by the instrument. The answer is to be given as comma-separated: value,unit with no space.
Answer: 230,°
